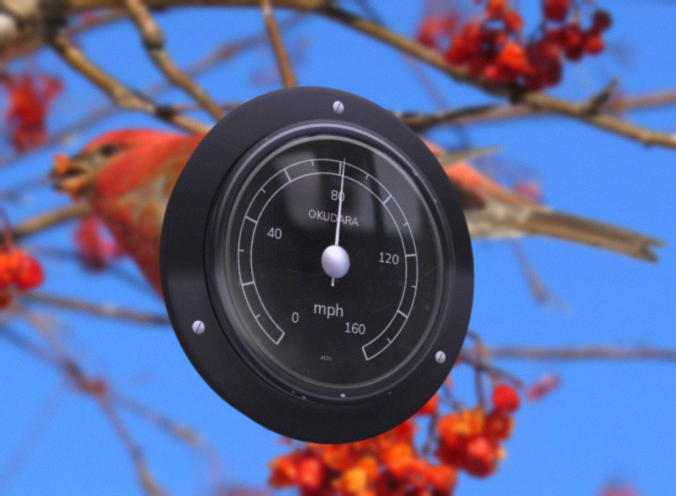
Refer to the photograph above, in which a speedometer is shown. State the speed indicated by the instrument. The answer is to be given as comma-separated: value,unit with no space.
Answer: 80,mph
